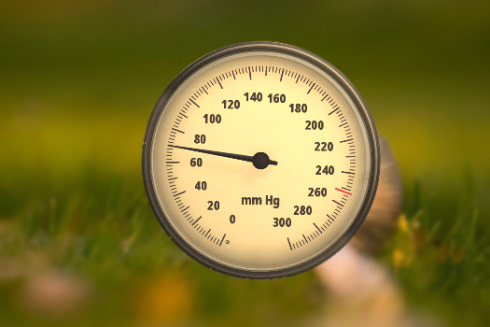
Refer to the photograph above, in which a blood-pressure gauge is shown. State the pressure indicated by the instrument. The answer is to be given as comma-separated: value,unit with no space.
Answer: 70,mmHg
